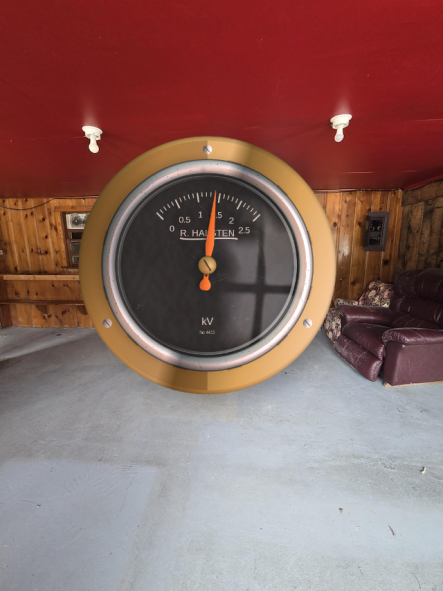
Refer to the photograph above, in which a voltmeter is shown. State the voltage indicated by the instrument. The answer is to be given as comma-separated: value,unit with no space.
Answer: 1.4,kV
